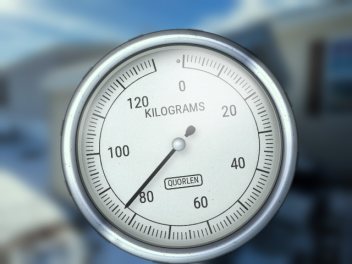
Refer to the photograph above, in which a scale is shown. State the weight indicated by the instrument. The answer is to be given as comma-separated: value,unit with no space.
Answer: 83,kg
